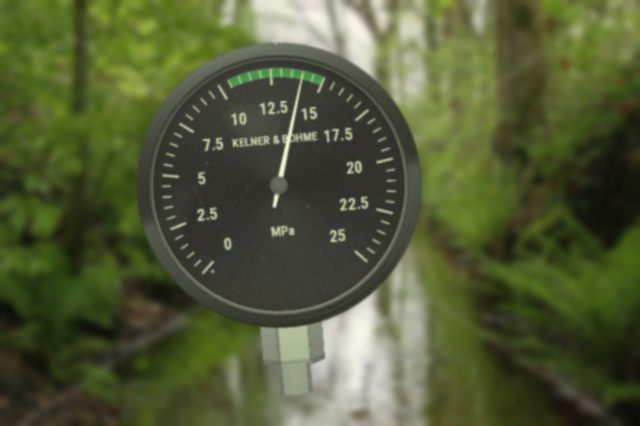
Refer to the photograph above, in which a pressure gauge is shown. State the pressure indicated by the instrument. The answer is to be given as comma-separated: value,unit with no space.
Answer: 14,MPa
